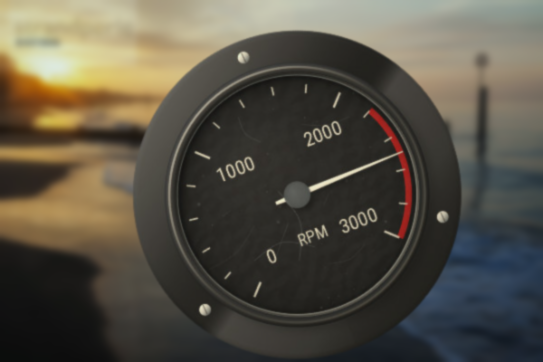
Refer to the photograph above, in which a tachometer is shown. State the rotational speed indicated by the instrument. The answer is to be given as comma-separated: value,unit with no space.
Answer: 2500,rpm
